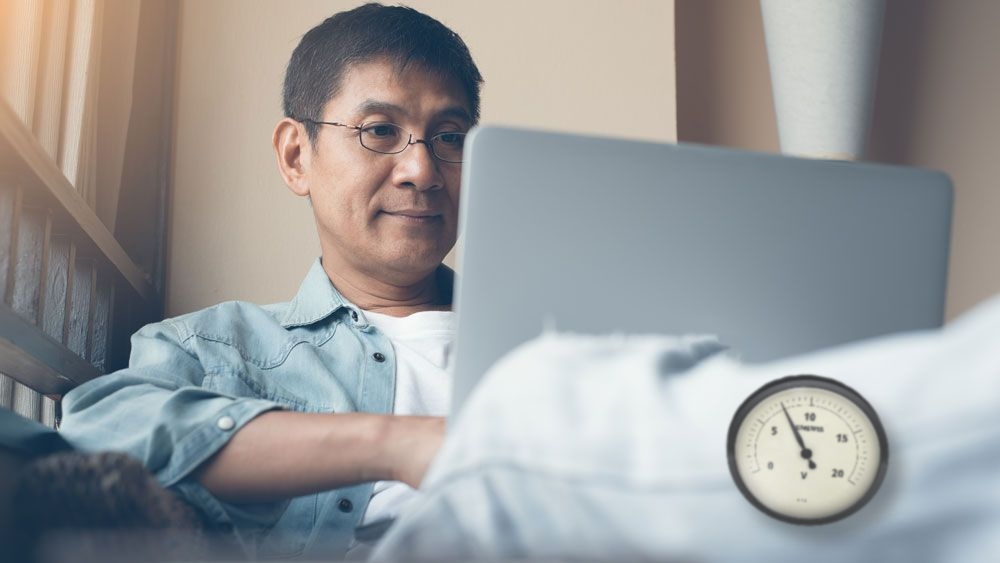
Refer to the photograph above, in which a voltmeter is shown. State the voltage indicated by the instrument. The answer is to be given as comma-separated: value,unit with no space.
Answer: 7.5,V
